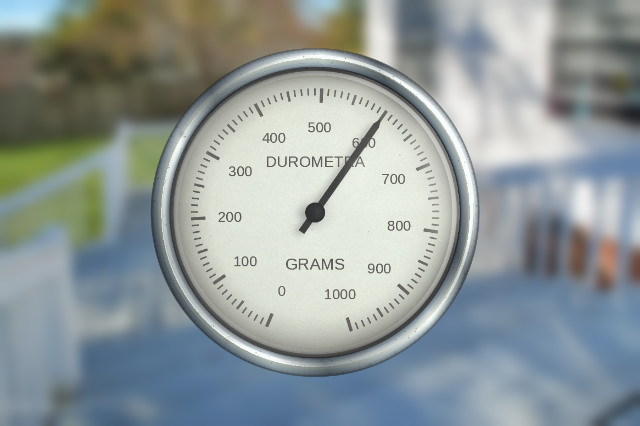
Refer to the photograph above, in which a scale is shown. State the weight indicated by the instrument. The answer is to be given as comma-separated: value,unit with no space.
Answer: 600,g
